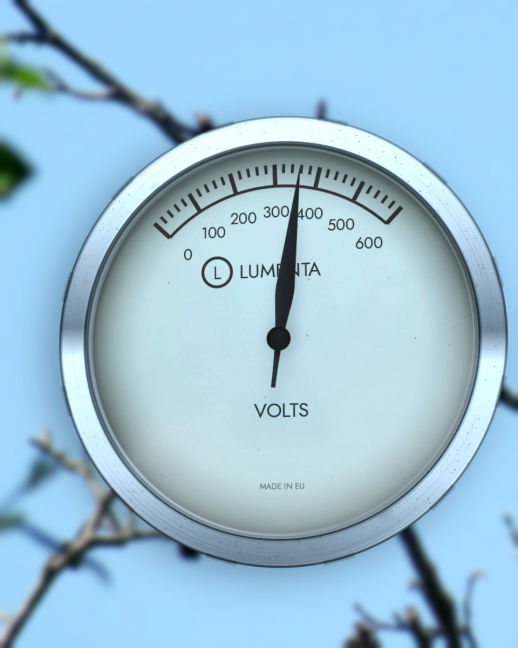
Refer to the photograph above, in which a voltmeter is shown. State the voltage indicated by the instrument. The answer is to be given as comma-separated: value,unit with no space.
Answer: 360,V
